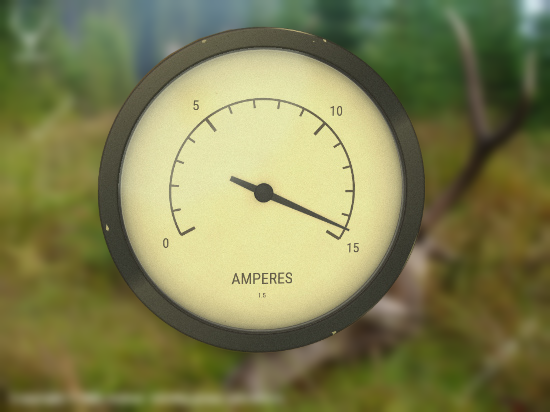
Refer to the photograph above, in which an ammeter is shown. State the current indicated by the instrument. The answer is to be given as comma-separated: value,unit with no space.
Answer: 14.5,A
